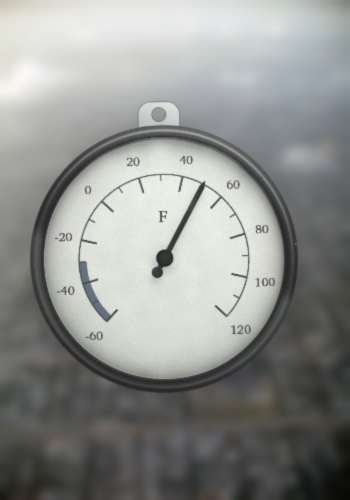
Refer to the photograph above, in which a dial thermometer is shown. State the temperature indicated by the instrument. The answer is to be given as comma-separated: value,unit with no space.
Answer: 50,°F
